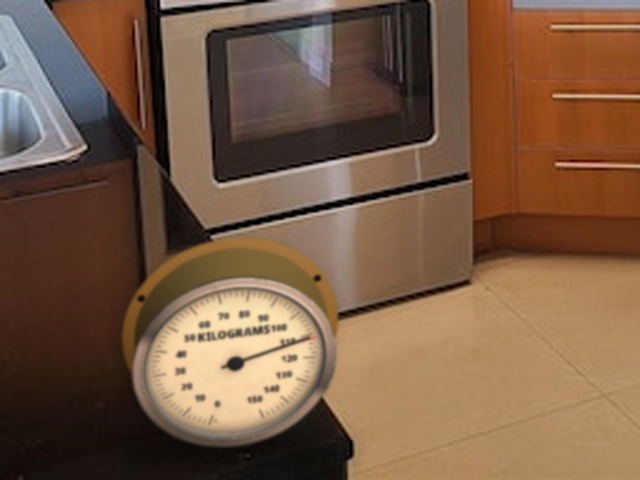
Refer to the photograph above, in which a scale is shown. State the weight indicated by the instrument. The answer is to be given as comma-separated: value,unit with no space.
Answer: 110,kg
